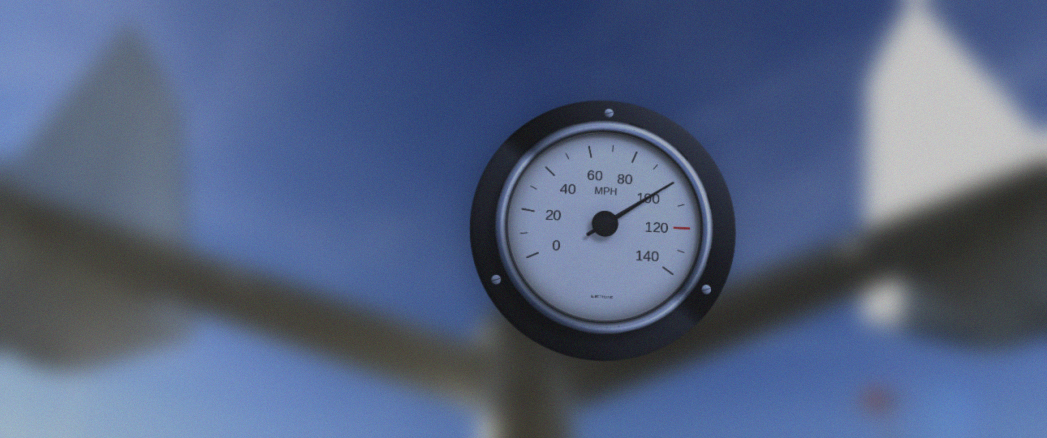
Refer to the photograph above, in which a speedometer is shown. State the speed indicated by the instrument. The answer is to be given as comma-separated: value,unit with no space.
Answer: 100,mph
